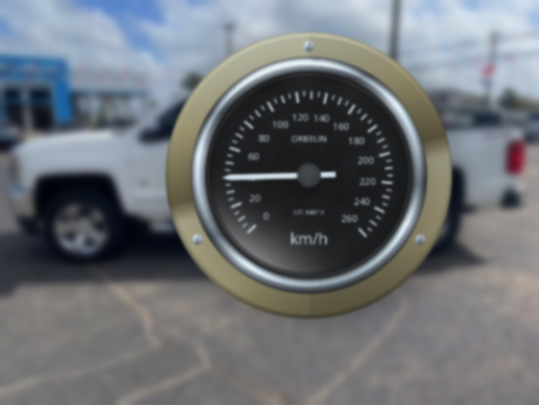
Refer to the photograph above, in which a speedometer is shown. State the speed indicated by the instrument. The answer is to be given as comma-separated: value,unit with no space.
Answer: 40,km/h
